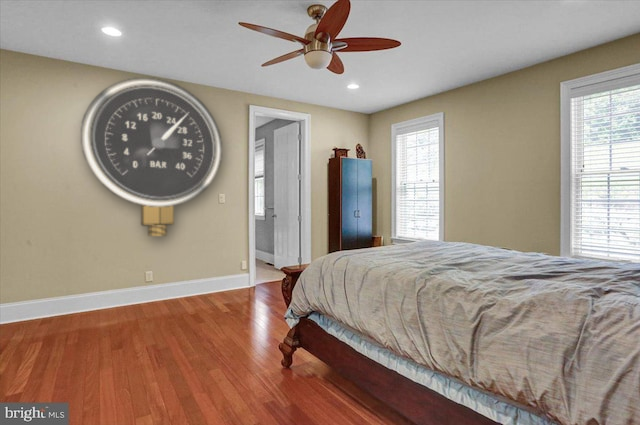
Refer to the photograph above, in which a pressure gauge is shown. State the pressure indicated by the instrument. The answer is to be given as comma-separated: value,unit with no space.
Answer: 26,bar
